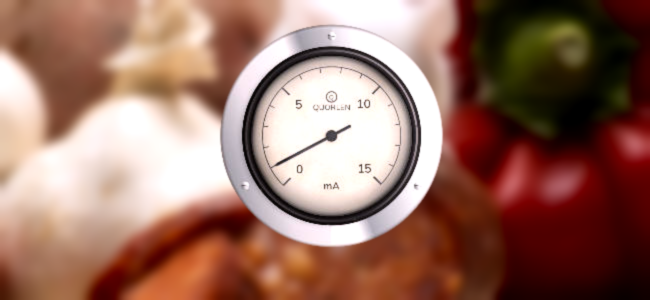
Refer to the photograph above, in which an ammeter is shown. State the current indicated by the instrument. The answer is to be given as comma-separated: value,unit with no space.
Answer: 1,mA
